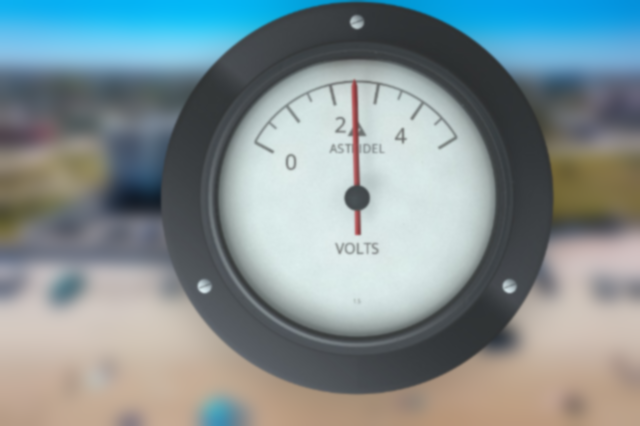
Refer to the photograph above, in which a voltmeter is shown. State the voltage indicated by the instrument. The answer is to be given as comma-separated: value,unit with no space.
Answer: 2.5,V
